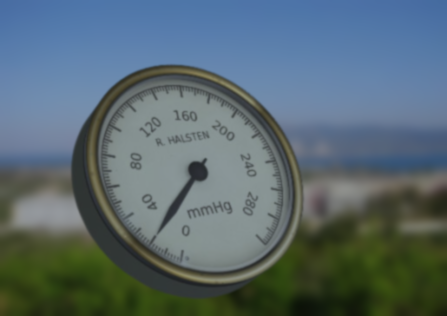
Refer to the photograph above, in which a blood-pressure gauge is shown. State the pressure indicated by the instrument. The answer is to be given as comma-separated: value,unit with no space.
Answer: 20,mmHg
